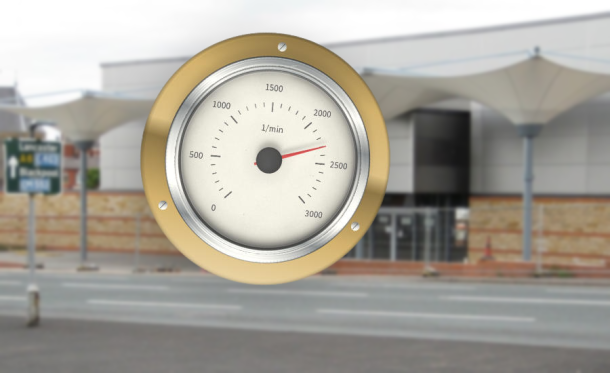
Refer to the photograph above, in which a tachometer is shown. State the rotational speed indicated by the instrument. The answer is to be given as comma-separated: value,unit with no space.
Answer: 2300,rpm
